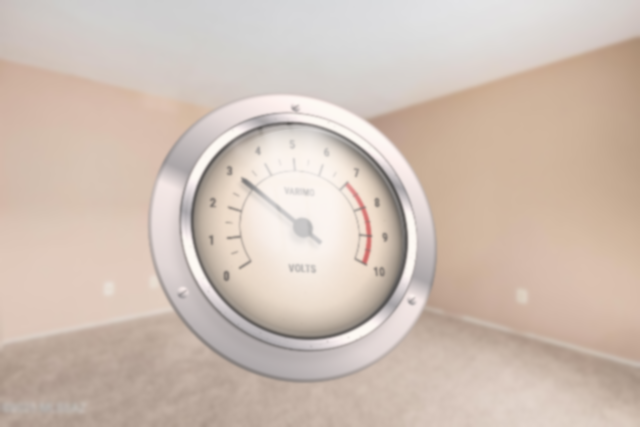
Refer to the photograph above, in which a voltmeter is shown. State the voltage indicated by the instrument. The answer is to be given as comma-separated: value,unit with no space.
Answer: 3,V
